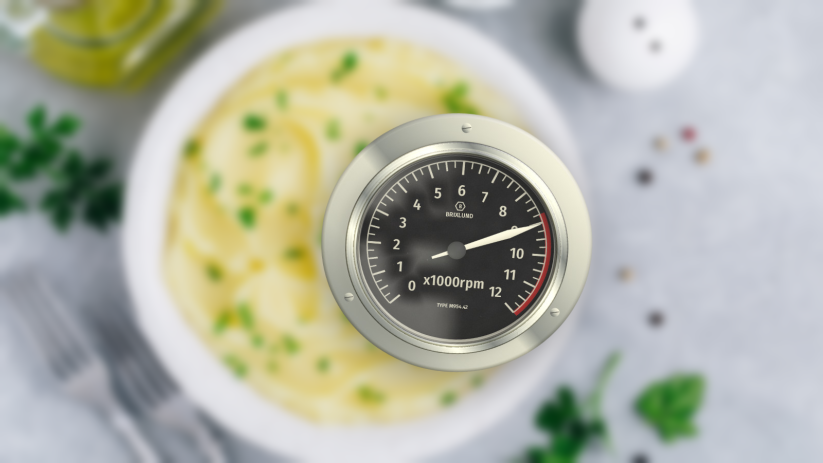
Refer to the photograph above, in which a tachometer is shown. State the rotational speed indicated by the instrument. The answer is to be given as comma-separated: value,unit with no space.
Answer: 9000,rpm
